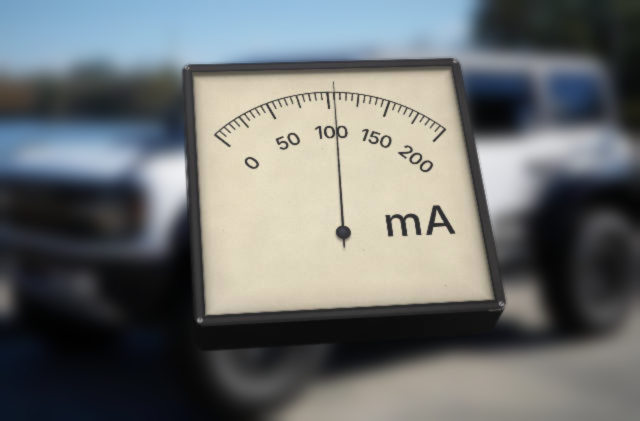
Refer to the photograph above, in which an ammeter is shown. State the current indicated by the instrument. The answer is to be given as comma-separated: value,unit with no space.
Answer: 105,mA
